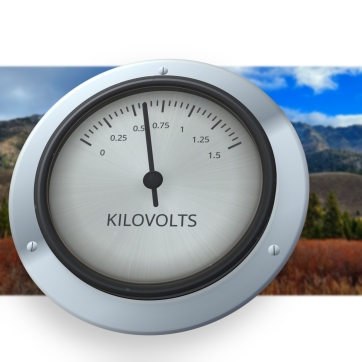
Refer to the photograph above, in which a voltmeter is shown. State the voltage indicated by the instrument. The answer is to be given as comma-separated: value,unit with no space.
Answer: 0.6,kV
